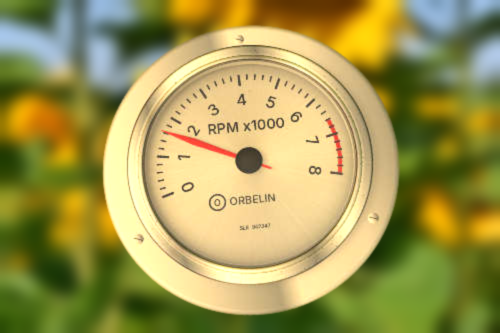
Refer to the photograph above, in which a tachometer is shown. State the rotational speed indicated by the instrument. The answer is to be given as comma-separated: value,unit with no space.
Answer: 1600,rpm
